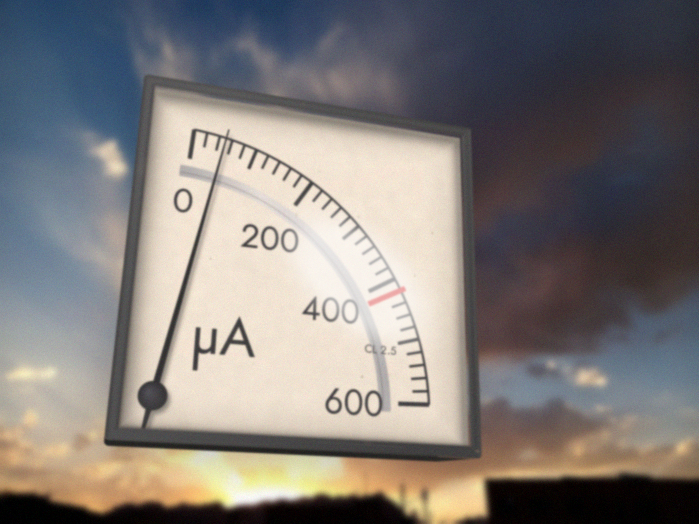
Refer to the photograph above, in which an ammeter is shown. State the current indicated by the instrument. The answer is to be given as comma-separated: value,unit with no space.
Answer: 50,µA
